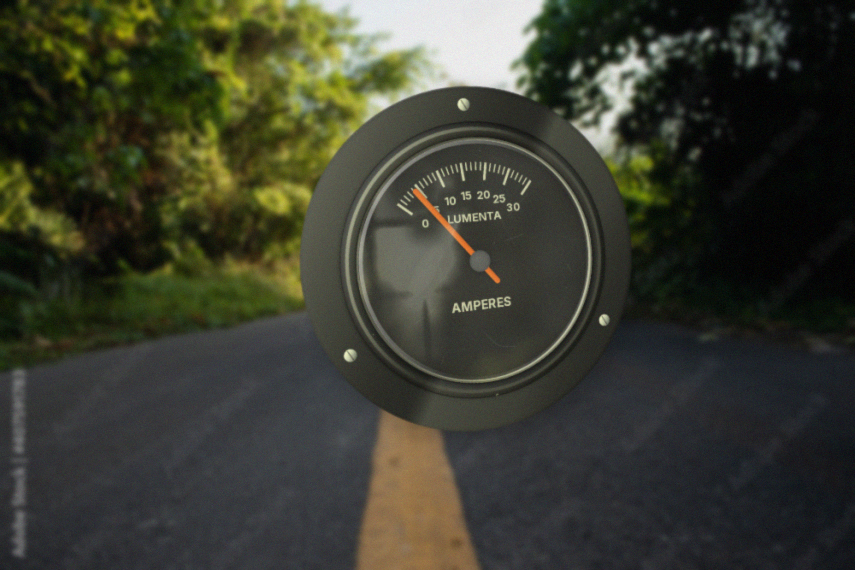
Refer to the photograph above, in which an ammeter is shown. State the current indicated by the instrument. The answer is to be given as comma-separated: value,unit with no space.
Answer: 4,A
